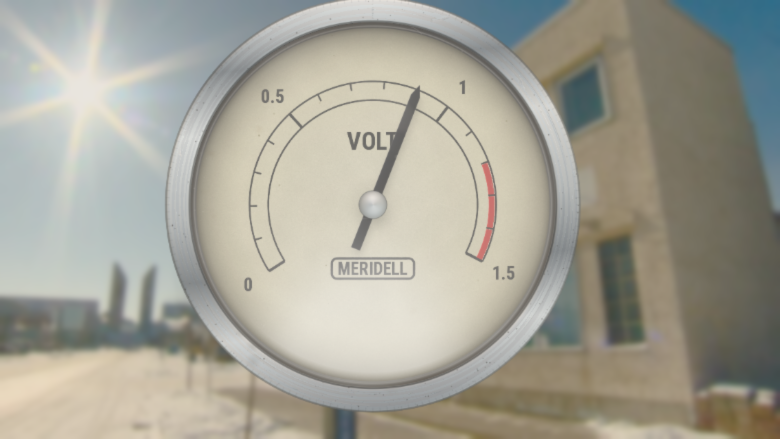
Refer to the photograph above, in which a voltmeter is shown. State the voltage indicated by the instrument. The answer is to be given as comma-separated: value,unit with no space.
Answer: 0.9,V
